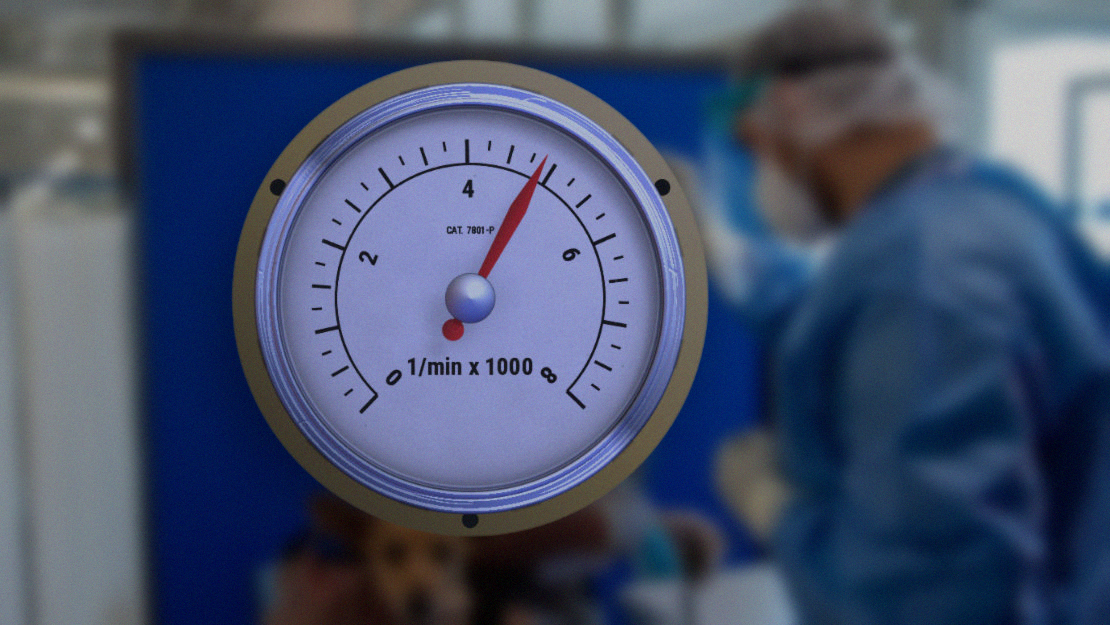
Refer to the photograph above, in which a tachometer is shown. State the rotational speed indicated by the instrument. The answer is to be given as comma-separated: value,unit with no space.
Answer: 4875,rpm
